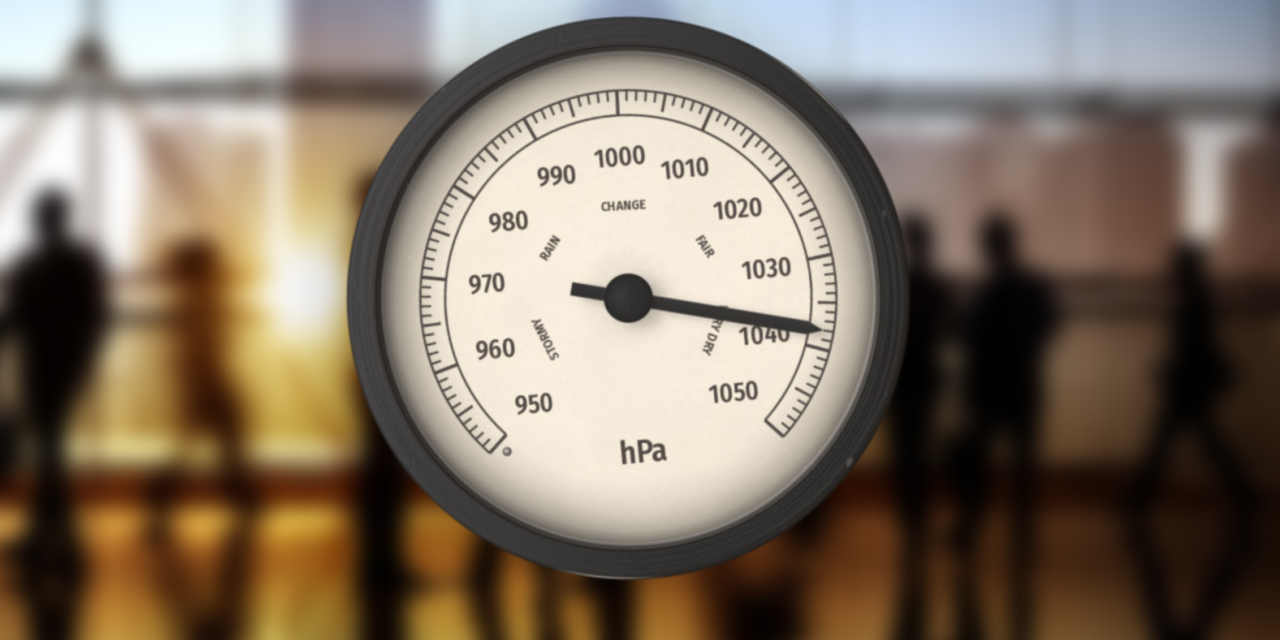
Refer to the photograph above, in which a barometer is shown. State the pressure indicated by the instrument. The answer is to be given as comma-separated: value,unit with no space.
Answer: 1038,hPa
